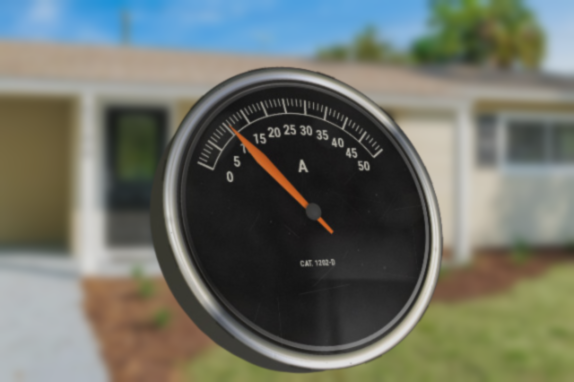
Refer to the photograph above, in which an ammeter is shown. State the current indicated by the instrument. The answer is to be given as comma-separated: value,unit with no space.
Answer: 10,A
